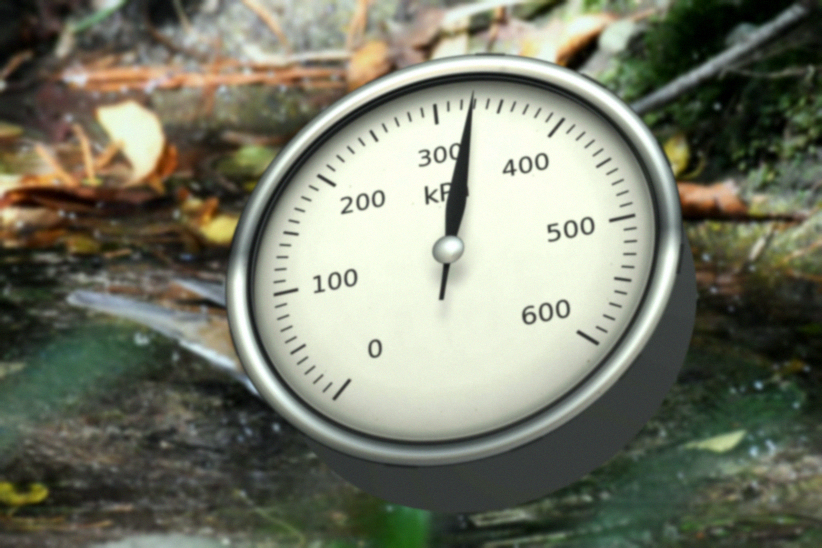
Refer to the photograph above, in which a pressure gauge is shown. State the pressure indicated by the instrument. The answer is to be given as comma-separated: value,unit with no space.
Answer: 330,kPa
